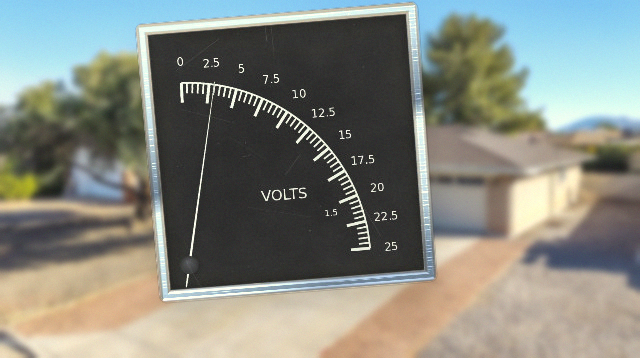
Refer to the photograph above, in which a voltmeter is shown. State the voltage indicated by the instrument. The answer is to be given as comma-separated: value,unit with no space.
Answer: 3,V
